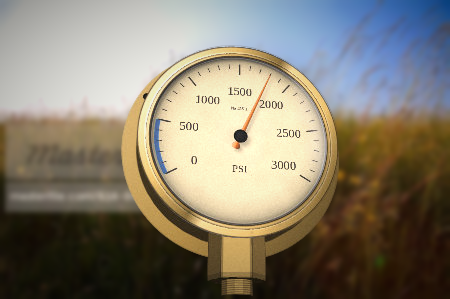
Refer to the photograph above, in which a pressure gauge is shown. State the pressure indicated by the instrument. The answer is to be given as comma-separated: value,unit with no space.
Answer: 1800,psi
